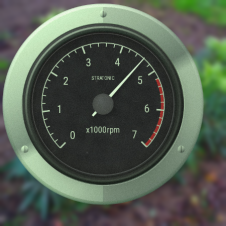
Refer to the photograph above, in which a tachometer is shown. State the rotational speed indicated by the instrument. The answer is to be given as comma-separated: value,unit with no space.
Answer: 4600,rpm
